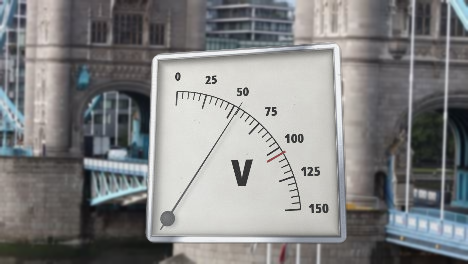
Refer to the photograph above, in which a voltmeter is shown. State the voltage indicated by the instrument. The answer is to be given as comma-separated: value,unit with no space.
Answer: 55,V
